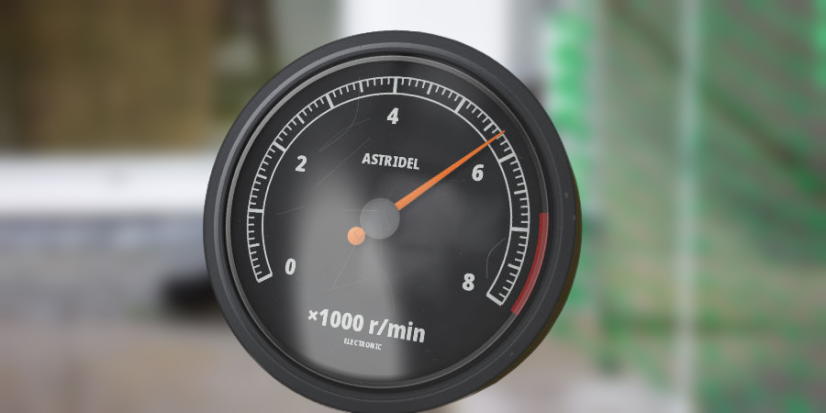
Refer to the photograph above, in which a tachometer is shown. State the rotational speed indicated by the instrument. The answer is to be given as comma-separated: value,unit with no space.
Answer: 5700,rpm
